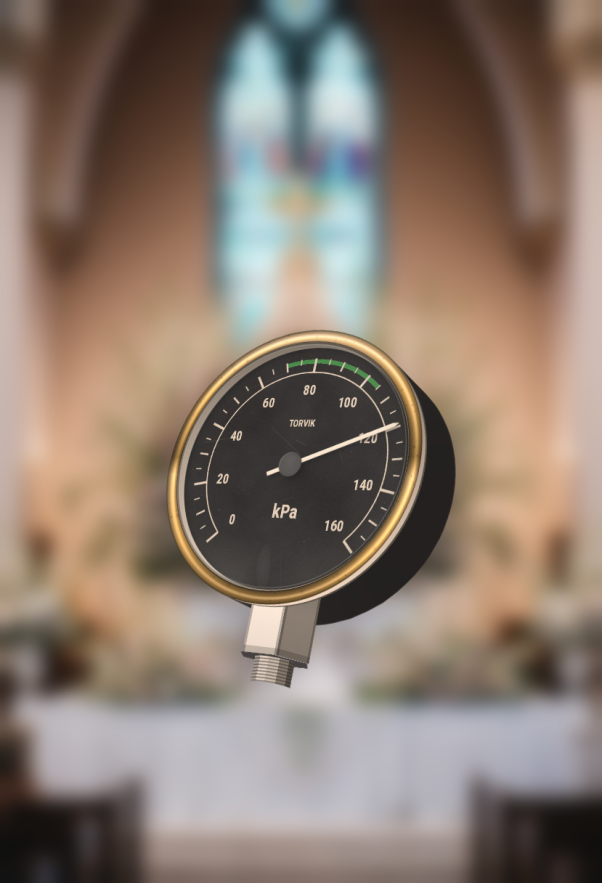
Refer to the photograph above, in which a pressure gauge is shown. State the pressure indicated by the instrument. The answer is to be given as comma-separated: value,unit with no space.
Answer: 120,kPa
